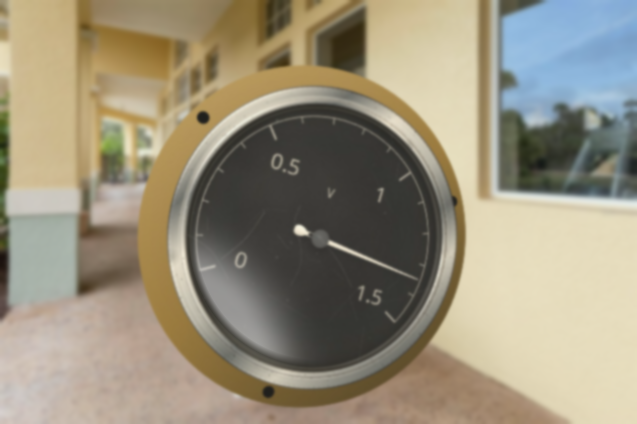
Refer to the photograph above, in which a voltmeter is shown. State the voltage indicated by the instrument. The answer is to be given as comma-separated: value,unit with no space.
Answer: 1.35,V
